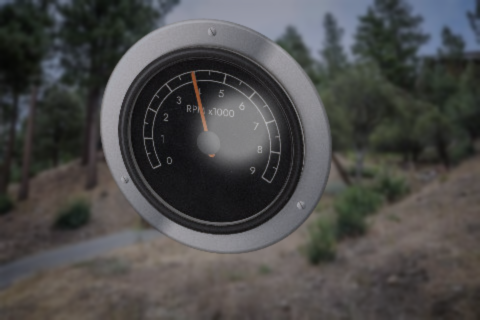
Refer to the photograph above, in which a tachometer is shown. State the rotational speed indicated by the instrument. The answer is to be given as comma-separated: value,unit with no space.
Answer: 4000,rpm
